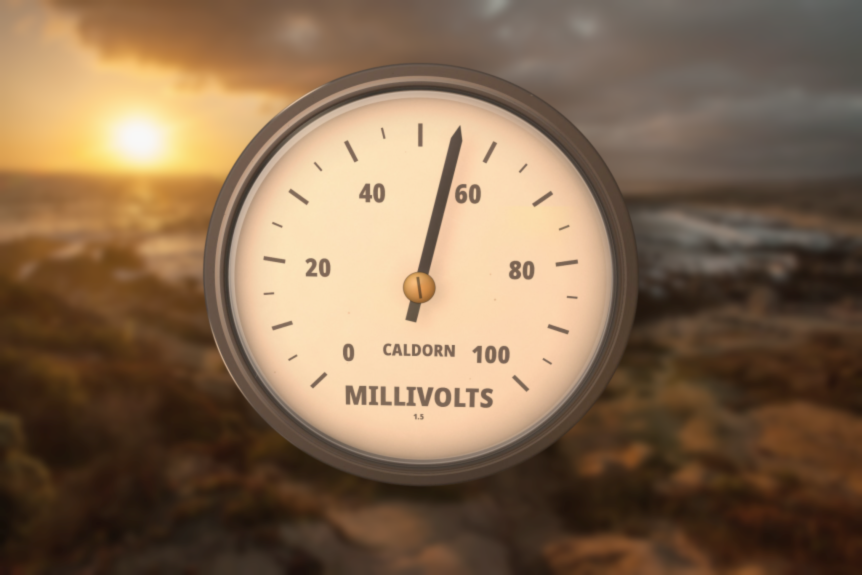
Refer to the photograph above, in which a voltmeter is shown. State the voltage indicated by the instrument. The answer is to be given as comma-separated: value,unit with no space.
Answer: 55,mV
